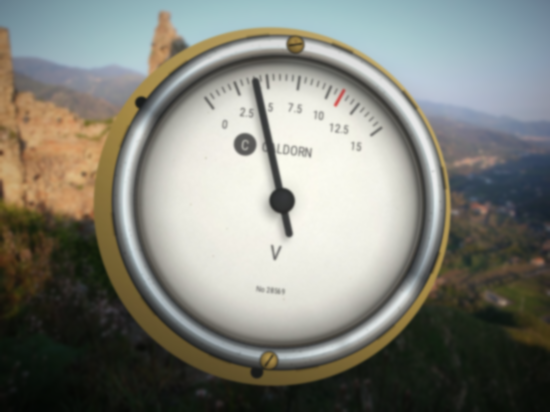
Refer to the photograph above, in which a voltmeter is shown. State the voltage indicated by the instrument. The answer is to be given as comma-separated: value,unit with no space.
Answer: 4,V
